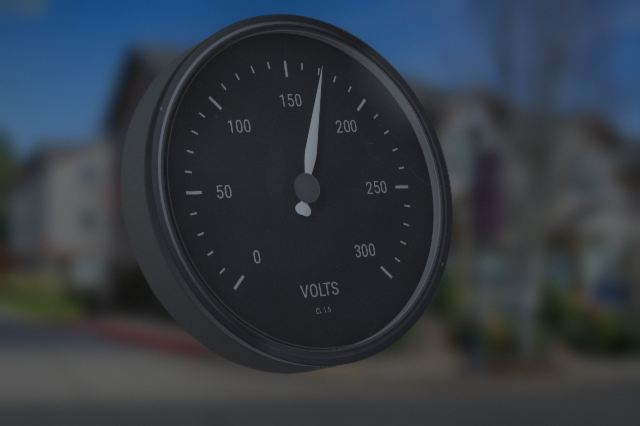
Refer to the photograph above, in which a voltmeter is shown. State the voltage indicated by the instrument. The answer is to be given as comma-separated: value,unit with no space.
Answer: 170,V
